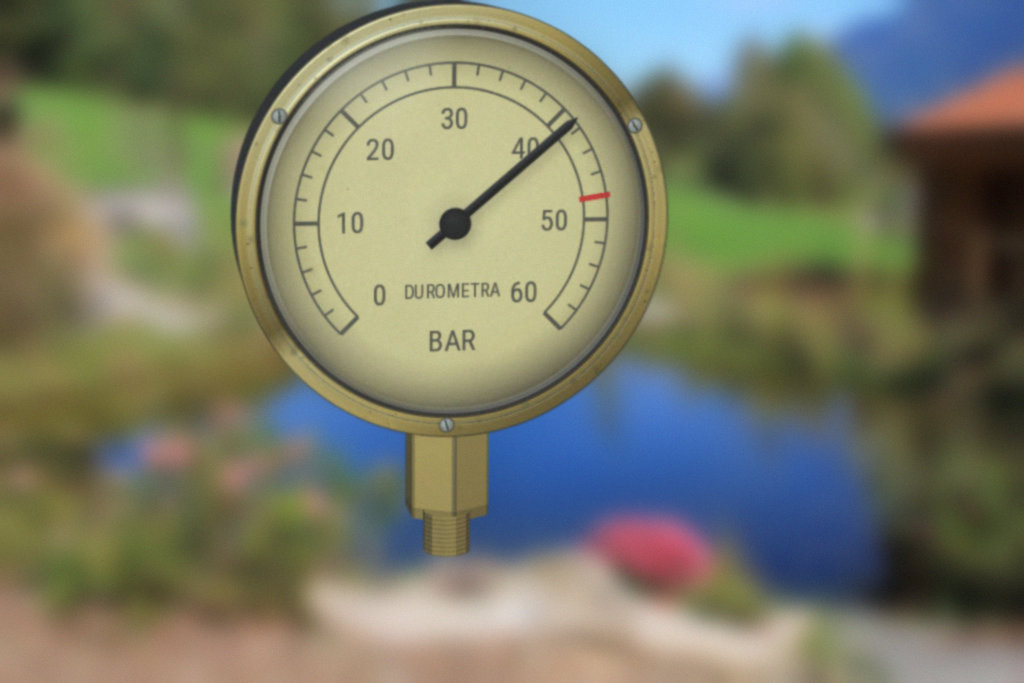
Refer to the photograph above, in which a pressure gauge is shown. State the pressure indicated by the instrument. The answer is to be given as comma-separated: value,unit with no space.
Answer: 41,bar
